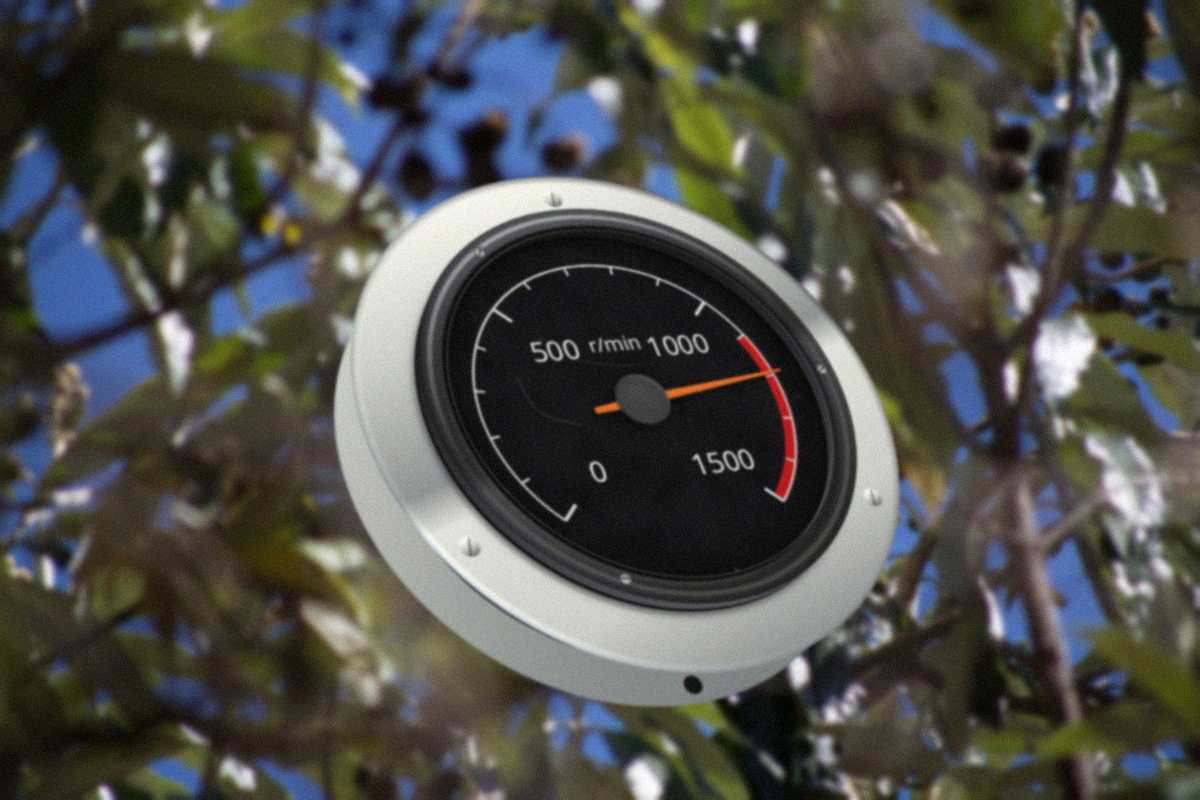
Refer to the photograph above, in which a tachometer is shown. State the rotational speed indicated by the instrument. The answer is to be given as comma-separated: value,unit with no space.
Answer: 1200,rpm
